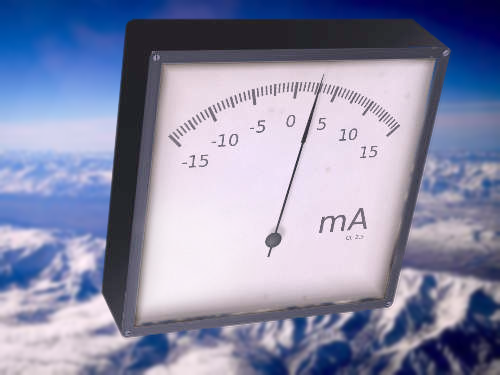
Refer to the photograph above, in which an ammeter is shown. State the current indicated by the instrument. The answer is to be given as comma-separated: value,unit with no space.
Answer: 2.5,mA
